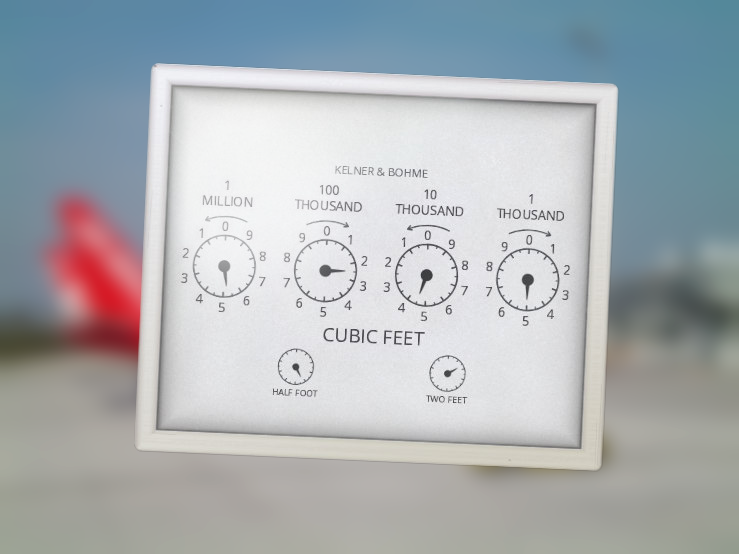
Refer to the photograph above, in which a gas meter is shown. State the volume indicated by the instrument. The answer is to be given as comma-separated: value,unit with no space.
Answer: 524500,ft³
